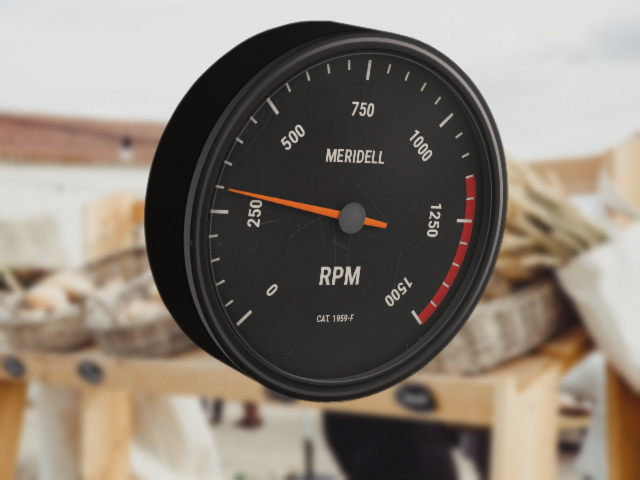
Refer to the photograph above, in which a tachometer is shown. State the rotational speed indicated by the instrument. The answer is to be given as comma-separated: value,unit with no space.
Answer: 300,rpm
